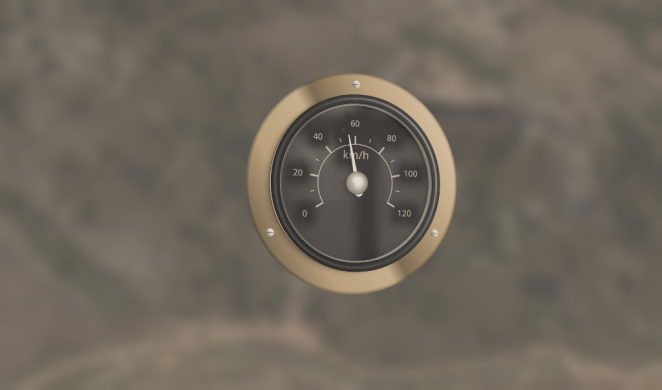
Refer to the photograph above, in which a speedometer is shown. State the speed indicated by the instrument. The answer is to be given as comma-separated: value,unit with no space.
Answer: 55,km/h
